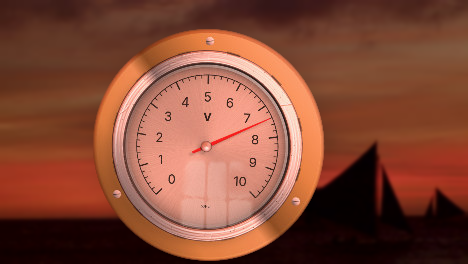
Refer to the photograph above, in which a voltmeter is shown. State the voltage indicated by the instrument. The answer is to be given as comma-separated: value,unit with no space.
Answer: 7.4,V
